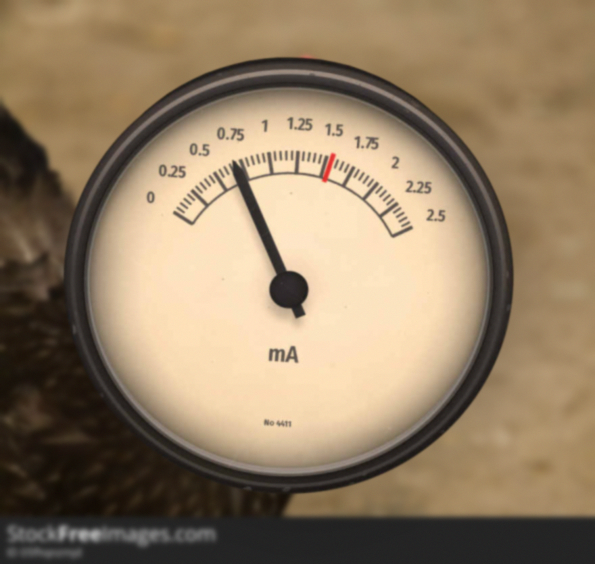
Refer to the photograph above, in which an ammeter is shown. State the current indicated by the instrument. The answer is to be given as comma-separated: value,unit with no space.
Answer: 0.7,mA
